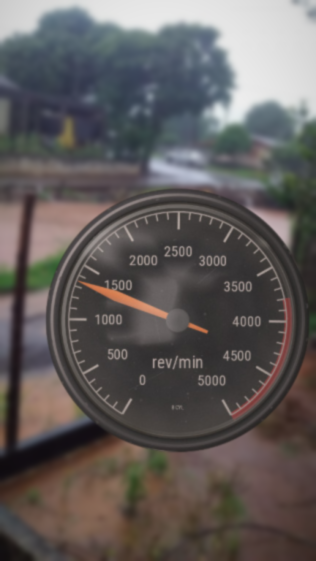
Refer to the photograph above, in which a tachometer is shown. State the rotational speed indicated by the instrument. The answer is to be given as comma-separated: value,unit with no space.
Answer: 1350,rpm
